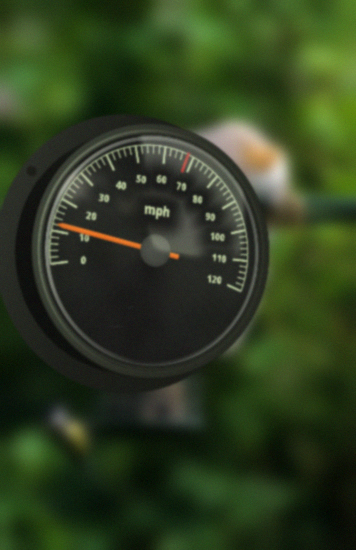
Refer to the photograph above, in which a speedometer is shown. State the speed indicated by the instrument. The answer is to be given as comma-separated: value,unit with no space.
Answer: 12,mph
